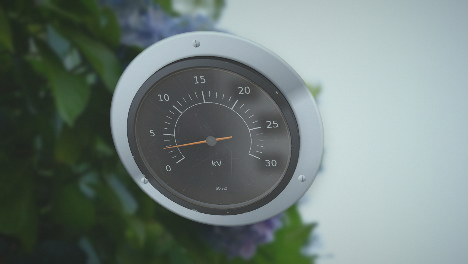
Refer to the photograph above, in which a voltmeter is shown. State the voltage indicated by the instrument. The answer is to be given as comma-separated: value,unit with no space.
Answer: 3,kV
